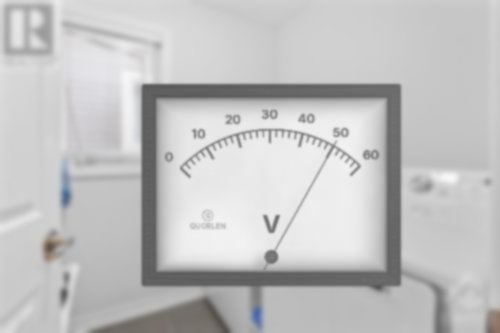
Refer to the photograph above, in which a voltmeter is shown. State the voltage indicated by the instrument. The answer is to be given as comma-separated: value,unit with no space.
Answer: 50,V
